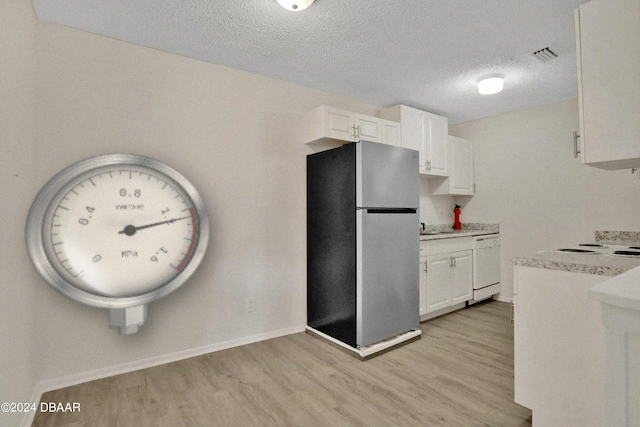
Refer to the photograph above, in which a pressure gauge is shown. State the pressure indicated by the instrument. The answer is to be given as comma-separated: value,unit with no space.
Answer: 1.25,MPa
